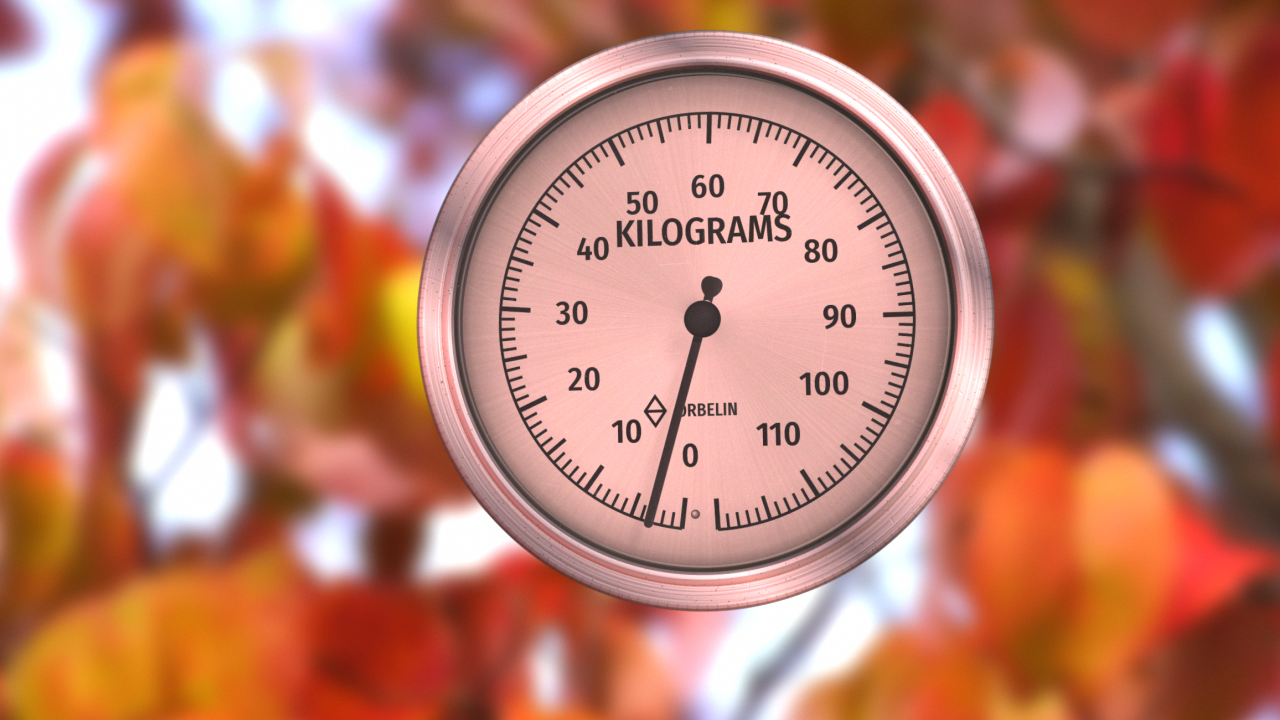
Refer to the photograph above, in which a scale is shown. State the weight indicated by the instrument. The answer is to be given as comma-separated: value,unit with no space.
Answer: 3,kg
